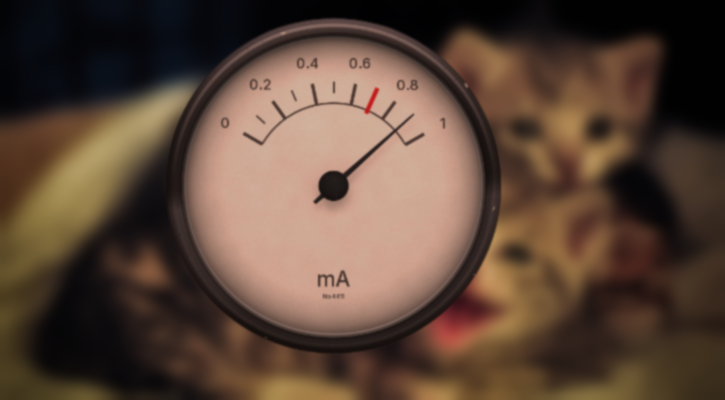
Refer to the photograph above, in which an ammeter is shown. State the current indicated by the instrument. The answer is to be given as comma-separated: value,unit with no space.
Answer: 0.9,mA
